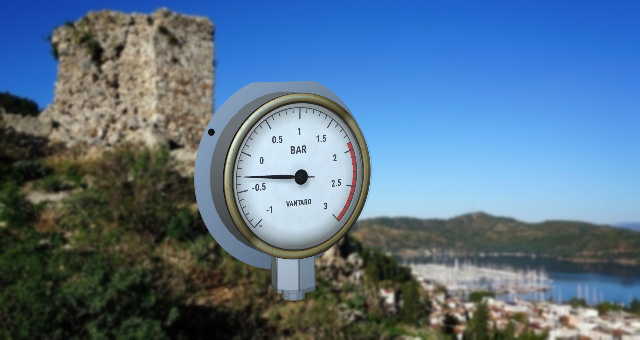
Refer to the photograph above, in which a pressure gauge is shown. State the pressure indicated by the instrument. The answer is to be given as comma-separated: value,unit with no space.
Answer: -0.3,bar
